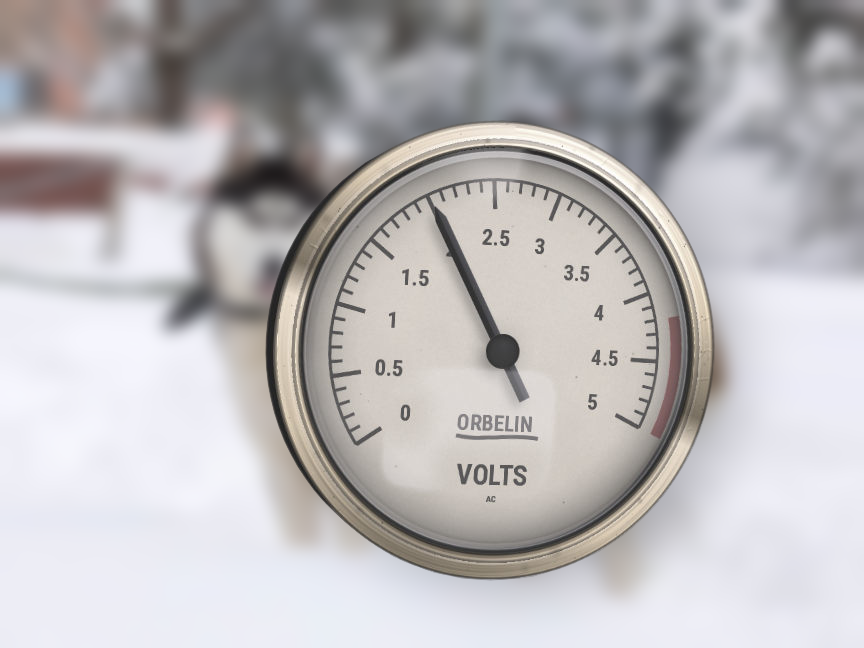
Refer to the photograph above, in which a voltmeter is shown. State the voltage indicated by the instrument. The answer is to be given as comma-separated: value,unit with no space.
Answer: 2,V
